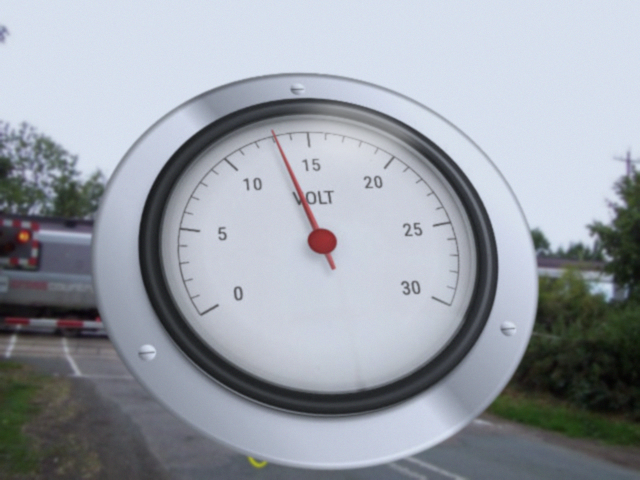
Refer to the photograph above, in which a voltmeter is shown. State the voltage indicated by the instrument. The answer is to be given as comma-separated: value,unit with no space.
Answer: 13,V
